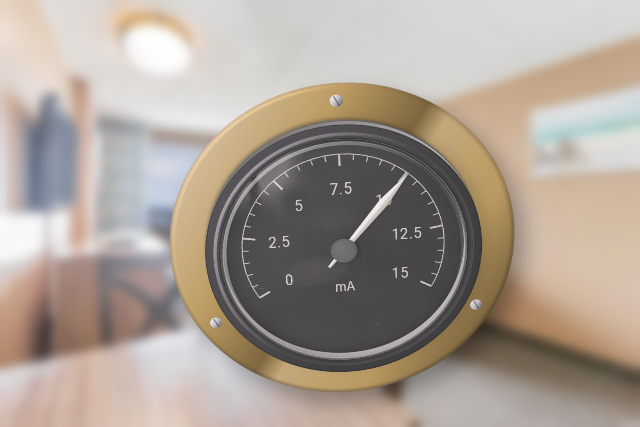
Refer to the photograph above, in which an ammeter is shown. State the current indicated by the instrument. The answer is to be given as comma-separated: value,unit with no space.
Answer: 10,mA
